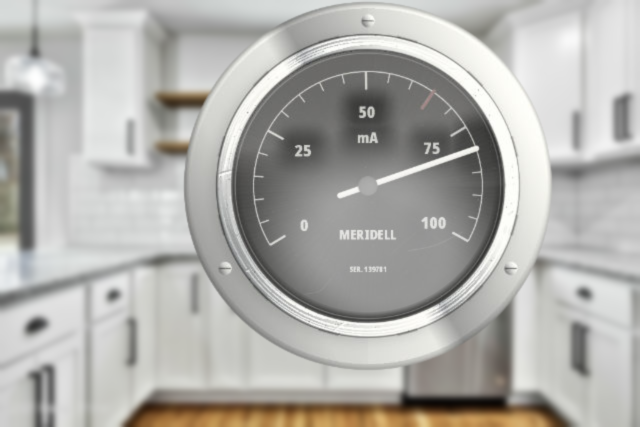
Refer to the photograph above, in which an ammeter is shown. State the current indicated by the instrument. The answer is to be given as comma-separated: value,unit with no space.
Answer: 80,mA
